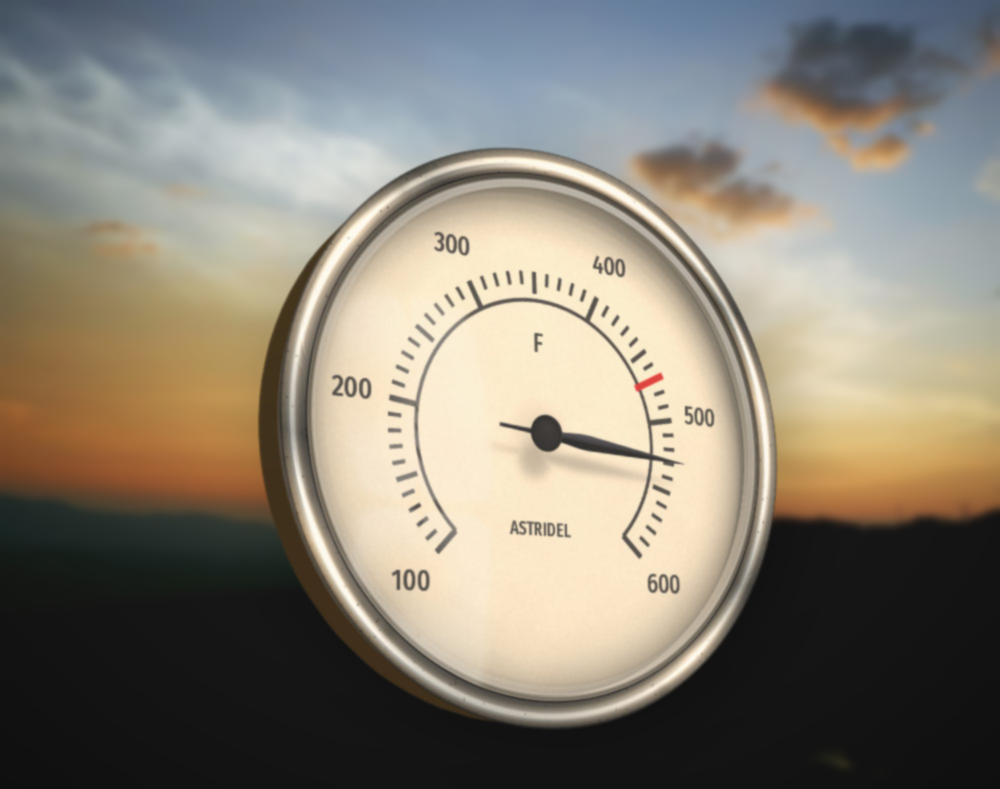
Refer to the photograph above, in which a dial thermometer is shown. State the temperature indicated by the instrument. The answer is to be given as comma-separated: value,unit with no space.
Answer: 530,°F
